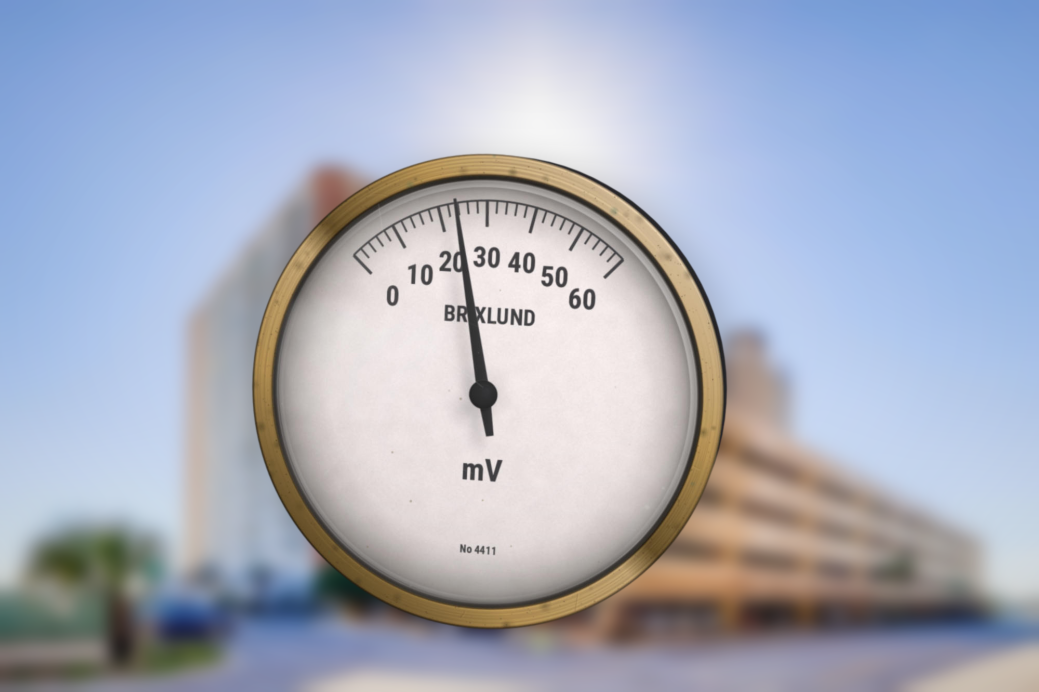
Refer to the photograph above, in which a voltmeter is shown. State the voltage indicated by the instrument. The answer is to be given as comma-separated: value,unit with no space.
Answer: 24,mV
